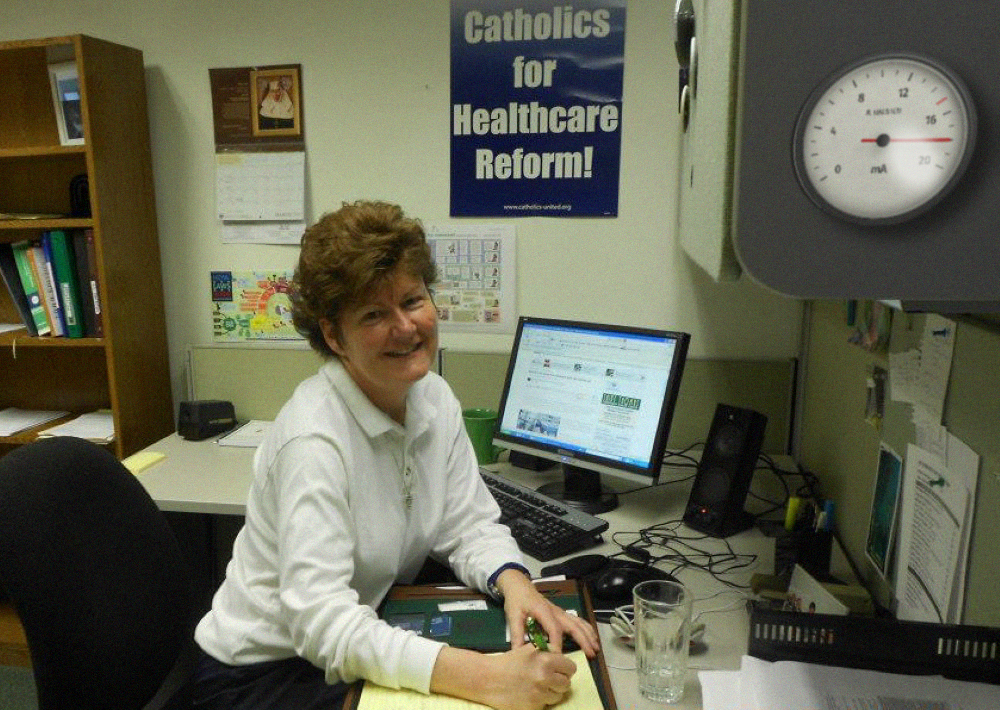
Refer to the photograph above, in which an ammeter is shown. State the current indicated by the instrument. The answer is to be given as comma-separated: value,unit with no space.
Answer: 18,mA
